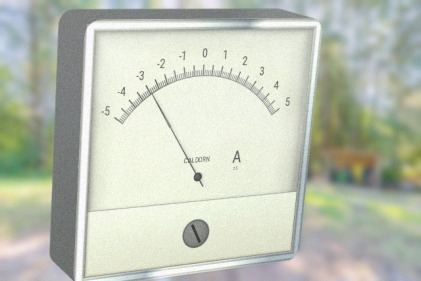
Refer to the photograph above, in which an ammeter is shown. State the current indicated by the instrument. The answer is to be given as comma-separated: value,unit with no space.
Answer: -3,A
